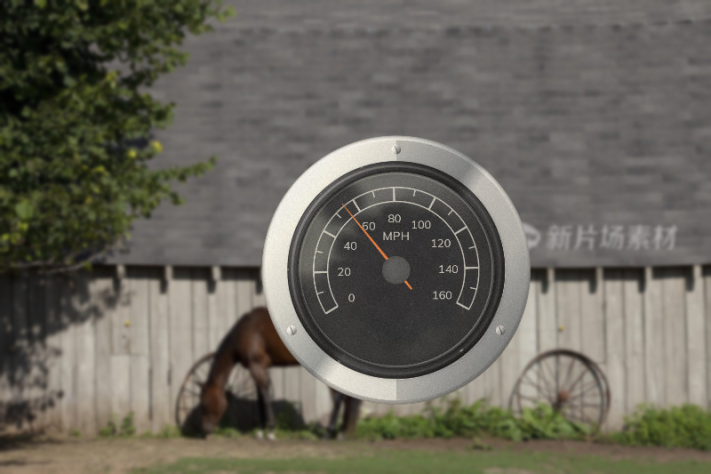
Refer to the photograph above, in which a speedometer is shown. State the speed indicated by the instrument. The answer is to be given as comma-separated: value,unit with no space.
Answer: 55,mph
